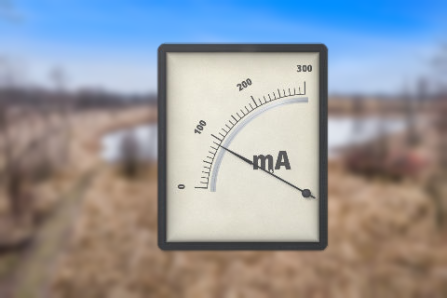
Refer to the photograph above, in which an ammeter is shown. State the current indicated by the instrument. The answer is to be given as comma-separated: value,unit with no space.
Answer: 90,mA
